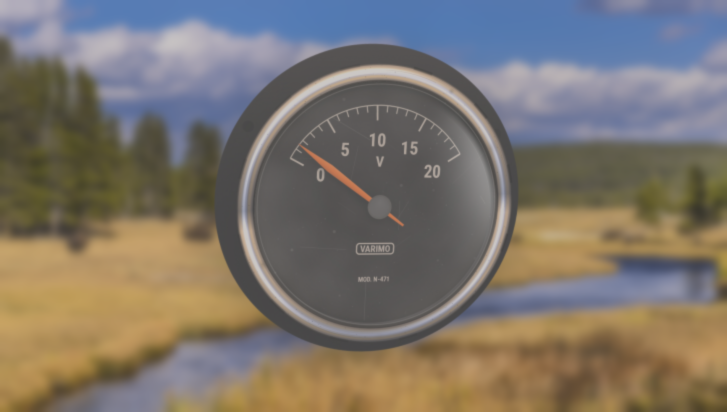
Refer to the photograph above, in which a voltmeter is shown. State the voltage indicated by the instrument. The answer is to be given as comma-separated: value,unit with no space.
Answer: 1.5,V
